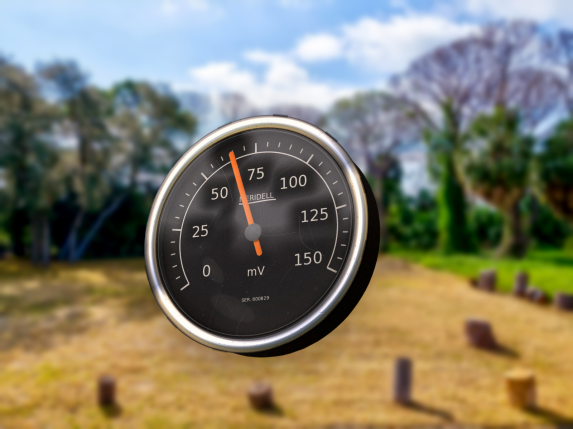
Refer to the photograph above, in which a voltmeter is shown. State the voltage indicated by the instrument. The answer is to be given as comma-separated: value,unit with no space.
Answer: 65,mV
